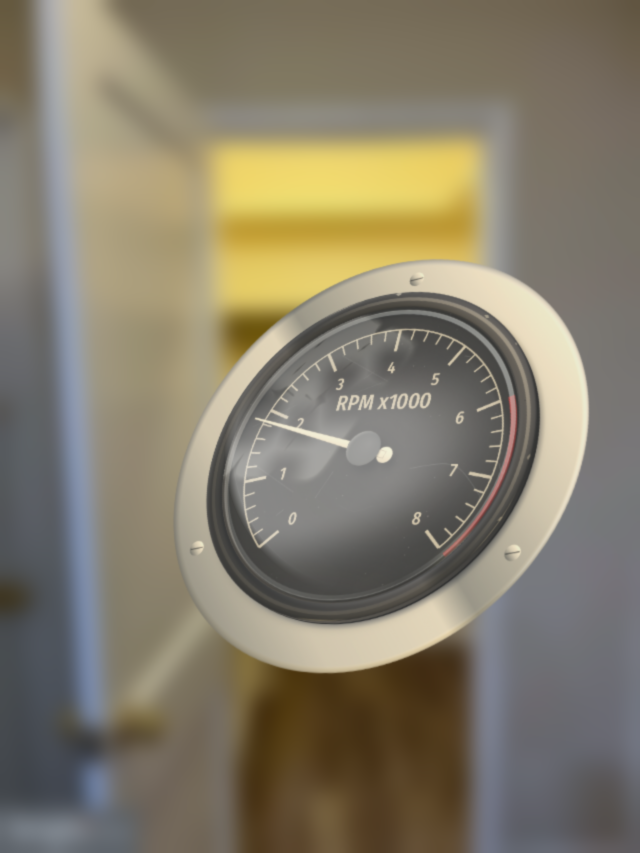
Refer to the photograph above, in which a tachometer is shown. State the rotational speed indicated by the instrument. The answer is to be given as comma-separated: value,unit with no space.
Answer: 1800,rpm
